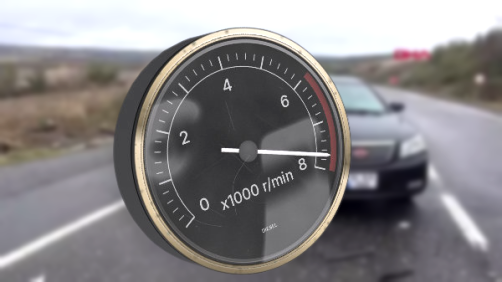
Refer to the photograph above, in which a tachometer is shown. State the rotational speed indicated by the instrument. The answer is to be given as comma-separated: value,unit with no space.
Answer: 7700,rpm
